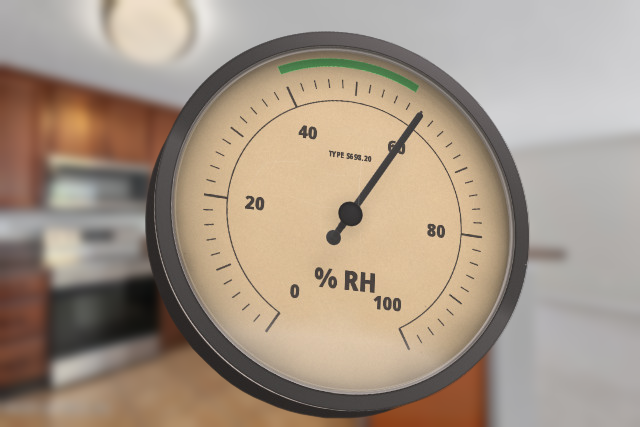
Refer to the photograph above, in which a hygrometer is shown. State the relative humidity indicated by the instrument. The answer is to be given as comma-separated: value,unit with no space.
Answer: 60,%
